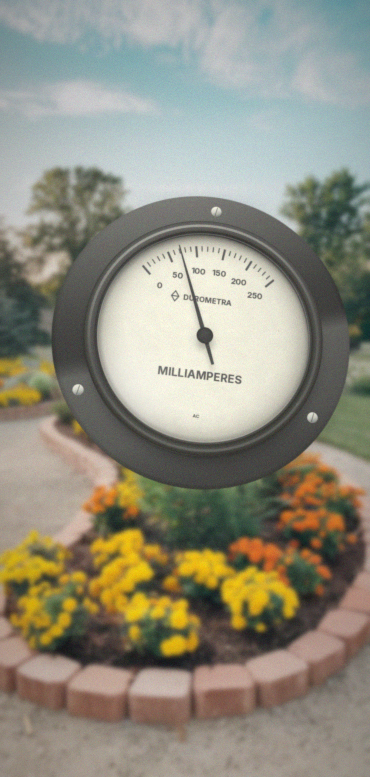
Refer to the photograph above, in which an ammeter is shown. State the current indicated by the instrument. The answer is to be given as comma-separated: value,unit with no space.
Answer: 70,mA
